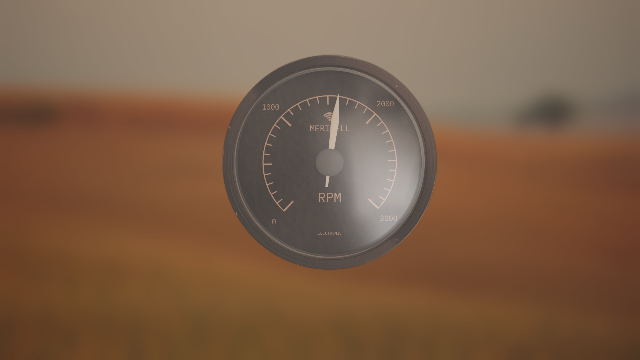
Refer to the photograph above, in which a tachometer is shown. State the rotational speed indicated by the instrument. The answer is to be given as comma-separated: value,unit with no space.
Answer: 1600,rpm
